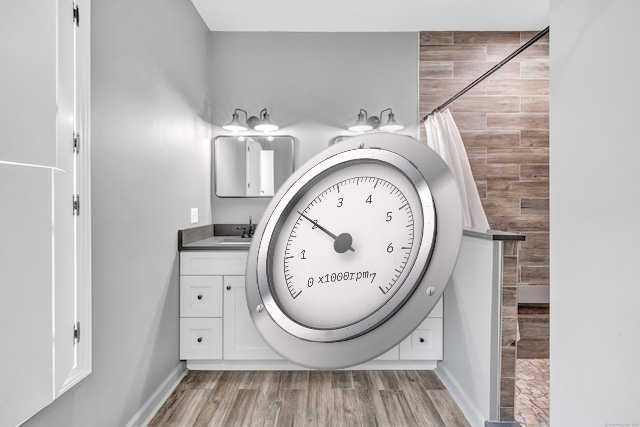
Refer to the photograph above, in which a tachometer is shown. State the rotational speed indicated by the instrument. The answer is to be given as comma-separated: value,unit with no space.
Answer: 2000,rpm
